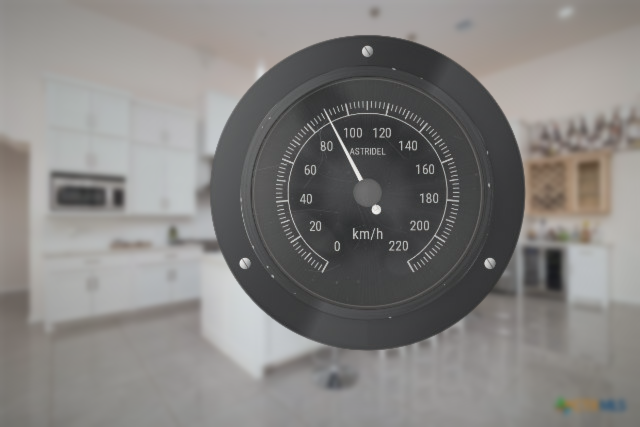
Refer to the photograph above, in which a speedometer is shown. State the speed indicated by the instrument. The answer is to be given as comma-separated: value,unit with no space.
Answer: 90,km/h
